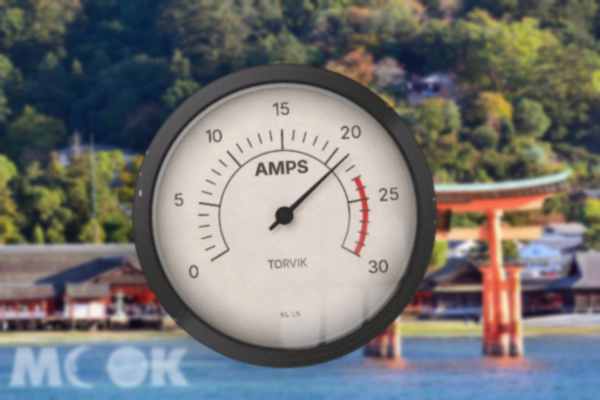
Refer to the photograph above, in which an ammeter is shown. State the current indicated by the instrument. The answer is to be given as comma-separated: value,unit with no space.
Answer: 21,A
